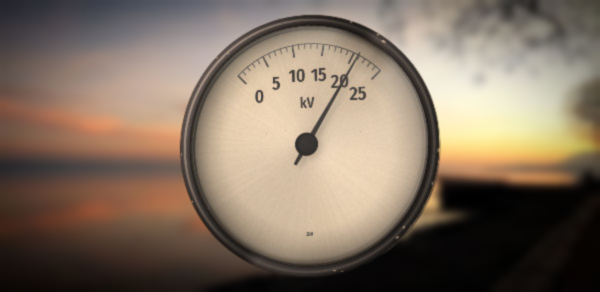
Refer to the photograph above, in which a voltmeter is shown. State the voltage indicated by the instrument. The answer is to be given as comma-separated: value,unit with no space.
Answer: 21,kV
